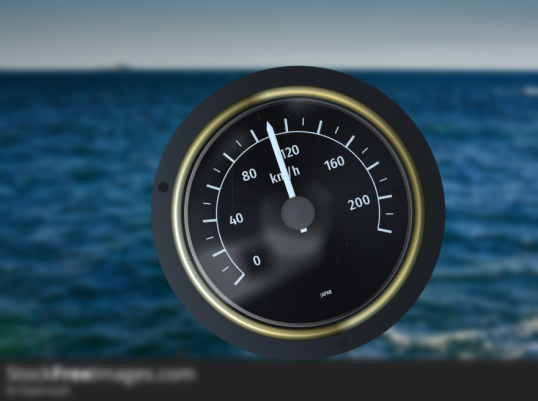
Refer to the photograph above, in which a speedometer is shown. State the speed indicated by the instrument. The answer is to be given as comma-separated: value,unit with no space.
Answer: 110,km/h
